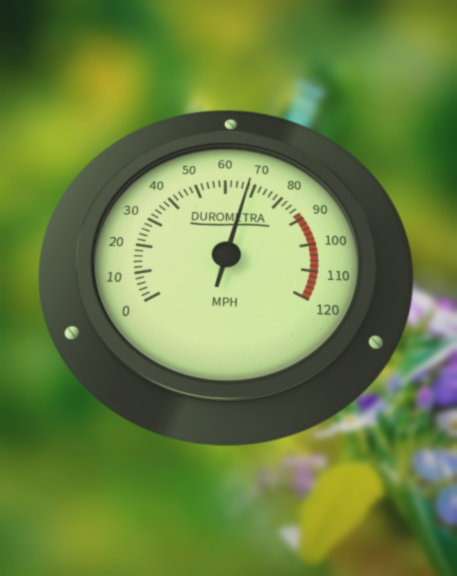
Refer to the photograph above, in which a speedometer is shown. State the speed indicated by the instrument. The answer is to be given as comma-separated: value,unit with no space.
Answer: 68,mph
